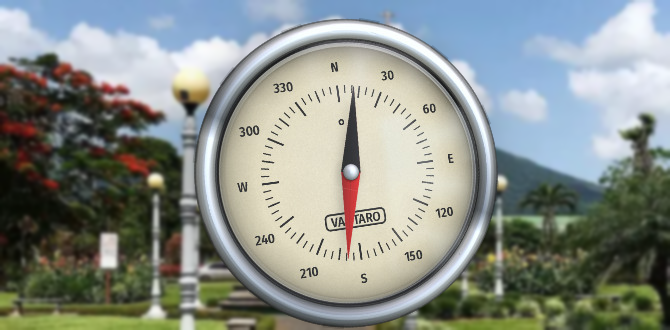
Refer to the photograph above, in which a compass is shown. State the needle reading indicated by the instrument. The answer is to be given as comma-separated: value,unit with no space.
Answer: 190,°
